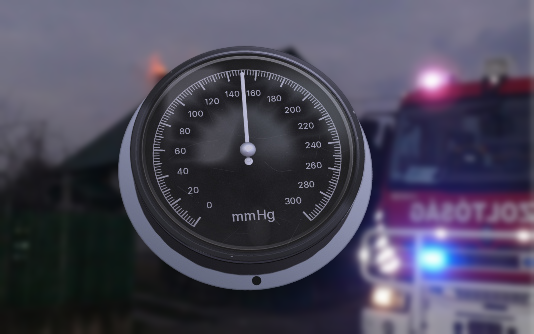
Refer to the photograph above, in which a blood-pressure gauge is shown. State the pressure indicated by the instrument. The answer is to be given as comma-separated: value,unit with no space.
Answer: 150,mmHg
